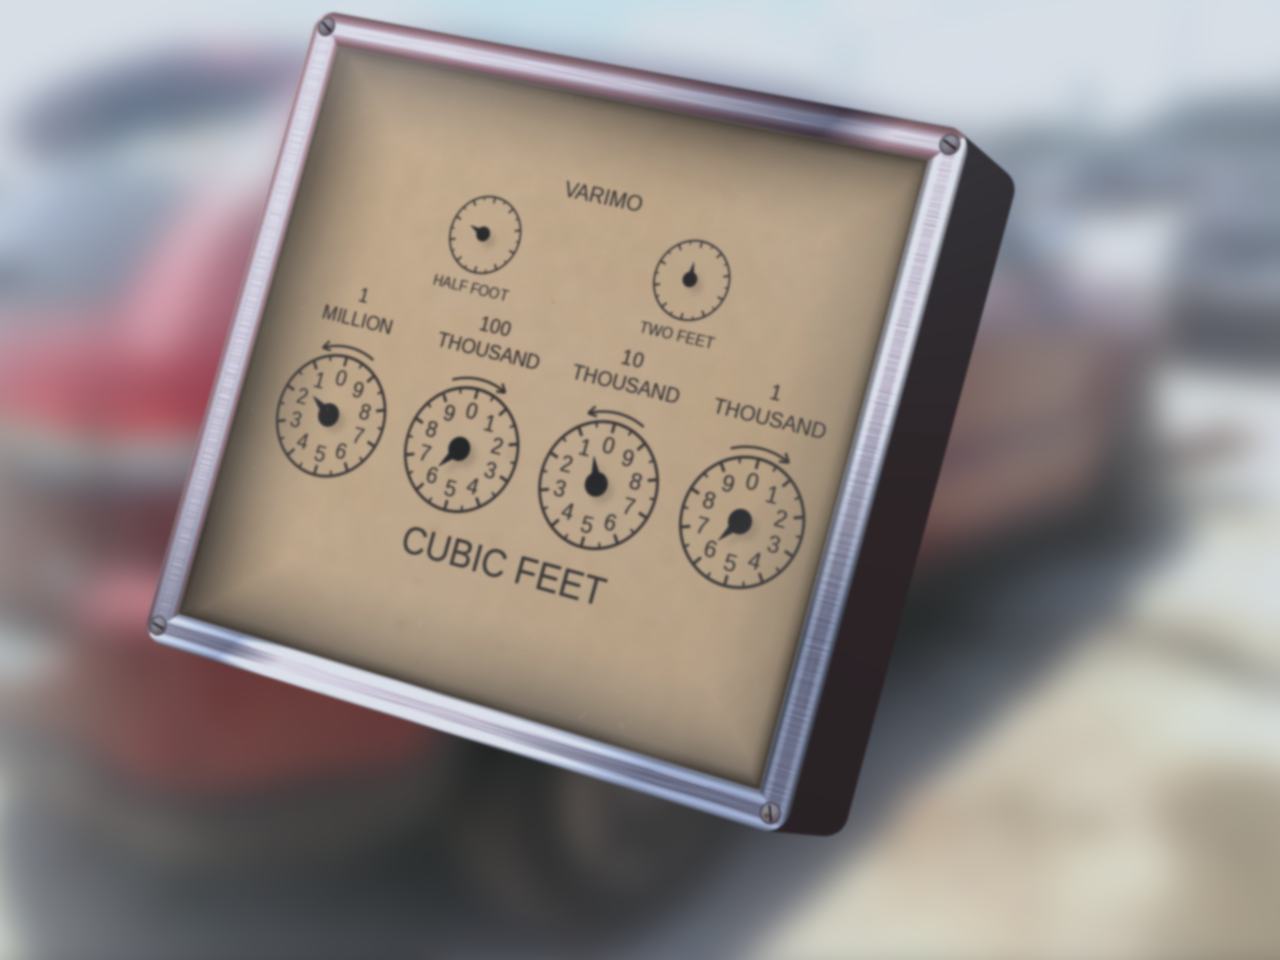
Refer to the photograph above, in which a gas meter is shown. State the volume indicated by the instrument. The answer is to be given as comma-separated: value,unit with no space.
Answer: 160600,ft³
